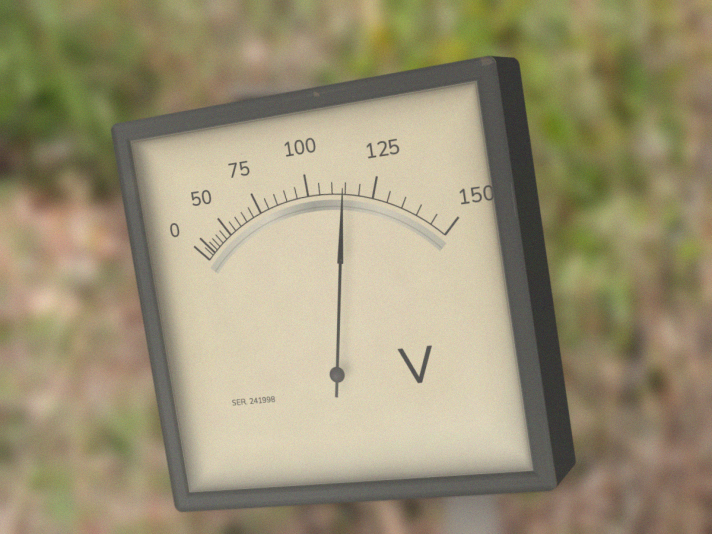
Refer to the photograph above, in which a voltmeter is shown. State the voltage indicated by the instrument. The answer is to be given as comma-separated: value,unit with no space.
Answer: 115,V
